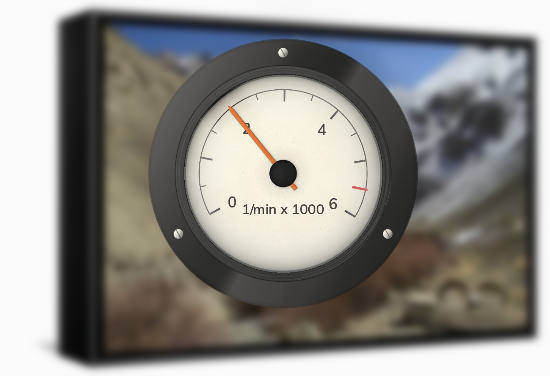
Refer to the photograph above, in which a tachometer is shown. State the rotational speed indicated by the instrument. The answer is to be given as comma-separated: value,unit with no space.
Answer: 2000,rpm
